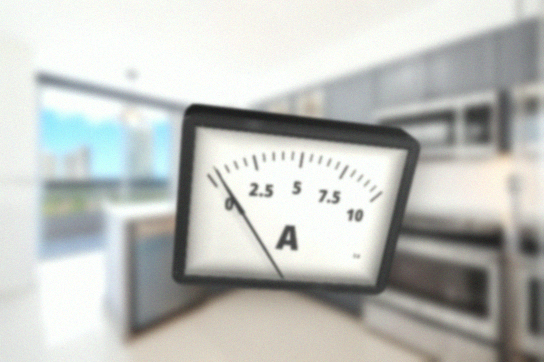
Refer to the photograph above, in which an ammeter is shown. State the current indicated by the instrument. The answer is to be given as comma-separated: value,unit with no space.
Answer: 0.5,A
